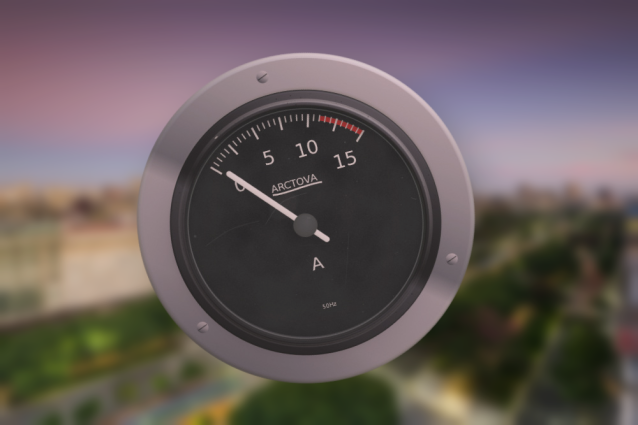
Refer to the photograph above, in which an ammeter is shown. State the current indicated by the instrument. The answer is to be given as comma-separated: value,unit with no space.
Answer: 0.5,A
